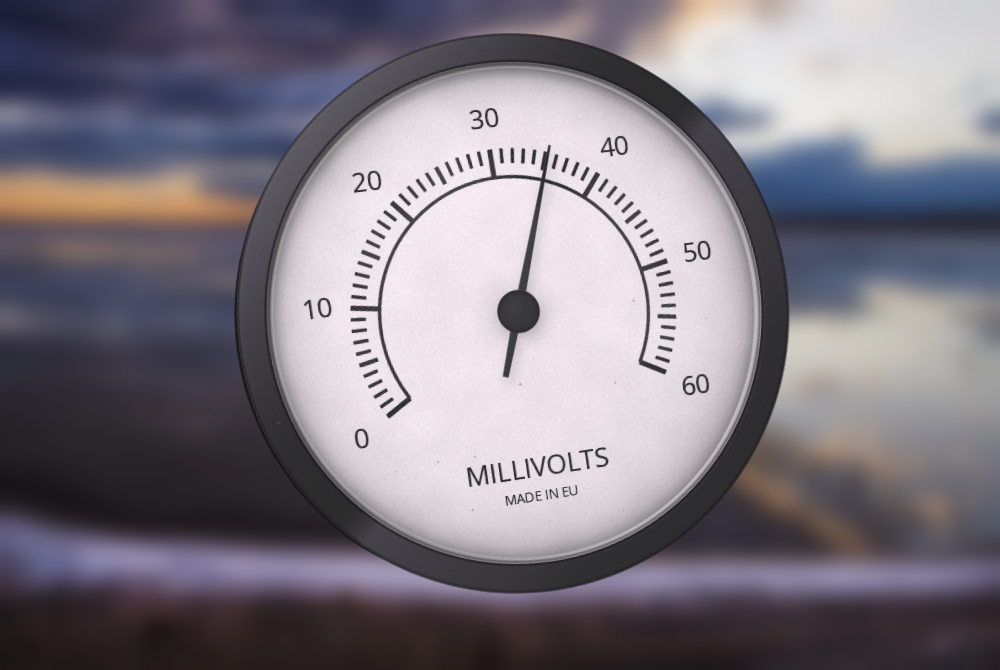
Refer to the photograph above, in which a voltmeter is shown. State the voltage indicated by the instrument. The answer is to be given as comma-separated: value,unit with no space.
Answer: 35,mV
